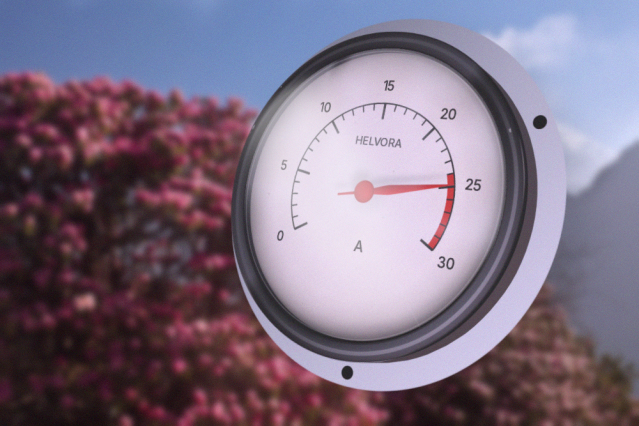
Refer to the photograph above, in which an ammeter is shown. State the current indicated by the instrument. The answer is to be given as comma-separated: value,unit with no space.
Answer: 25,A
